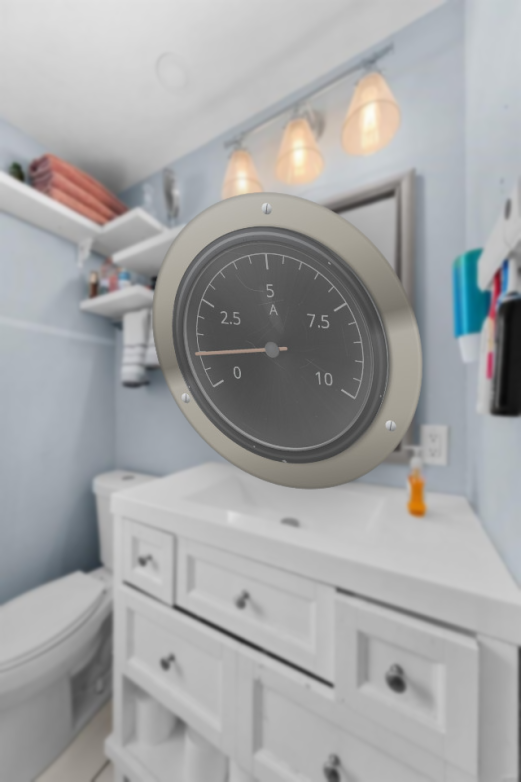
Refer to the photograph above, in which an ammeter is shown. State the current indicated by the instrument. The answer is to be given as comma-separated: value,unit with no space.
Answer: 1,A
